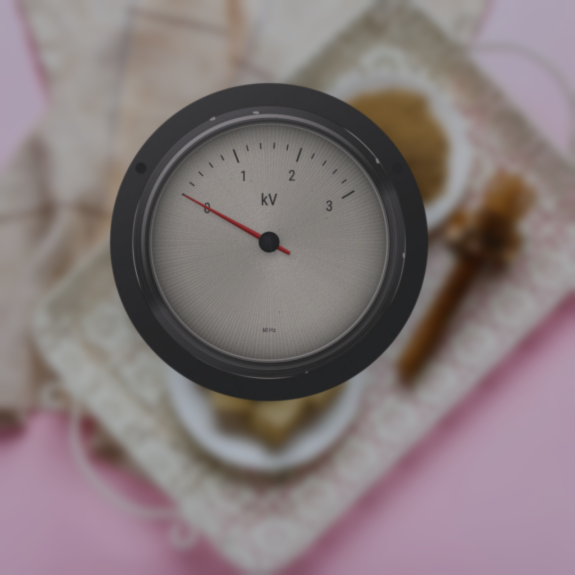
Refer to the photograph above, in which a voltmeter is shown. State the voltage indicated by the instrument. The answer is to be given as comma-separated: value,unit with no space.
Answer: 0,kV
